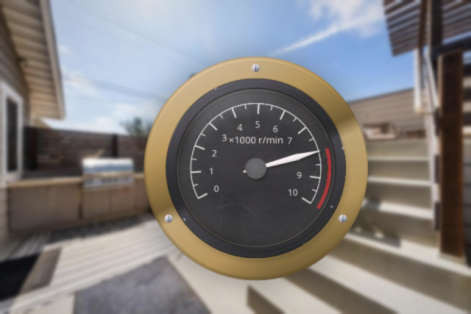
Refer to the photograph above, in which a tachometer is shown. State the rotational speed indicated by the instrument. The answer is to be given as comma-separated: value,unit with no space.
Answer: 8000,rpm
